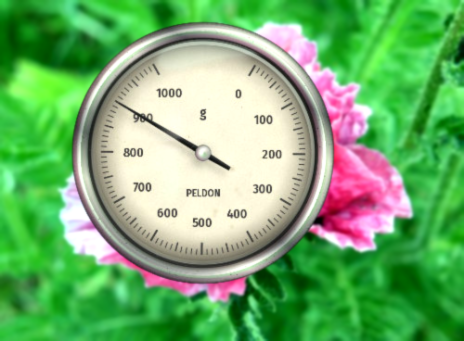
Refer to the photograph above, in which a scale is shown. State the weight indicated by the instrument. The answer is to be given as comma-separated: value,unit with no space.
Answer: 900,g
